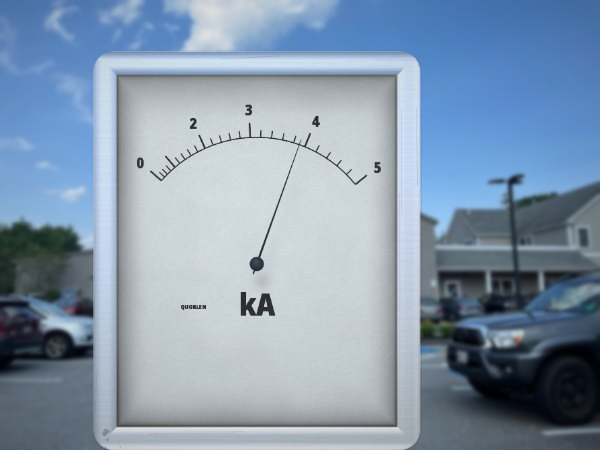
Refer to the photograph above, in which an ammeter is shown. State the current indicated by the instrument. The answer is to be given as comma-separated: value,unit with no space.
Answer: 3.9,kA
